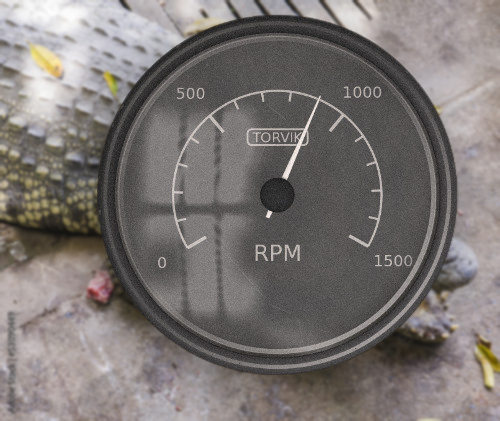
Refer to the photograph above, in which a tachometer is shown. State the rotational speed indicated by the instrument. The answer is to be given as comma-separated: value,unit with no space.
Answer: 900,rpm
